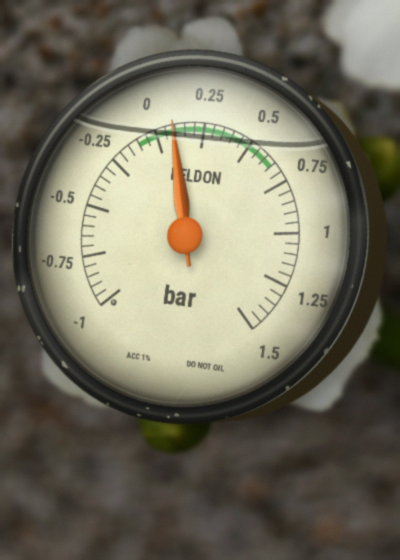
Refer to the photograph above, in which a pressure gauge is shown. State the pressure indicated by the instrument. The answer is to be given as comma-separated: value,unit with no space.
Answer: 0.1,bar
